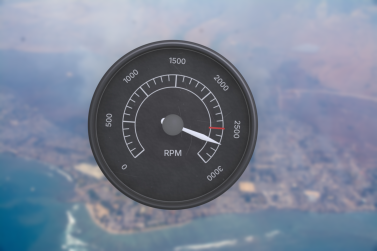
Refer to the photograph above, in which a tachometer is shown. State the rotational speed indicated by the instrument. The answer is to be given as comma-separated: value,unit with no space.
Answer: 2700,rpm
